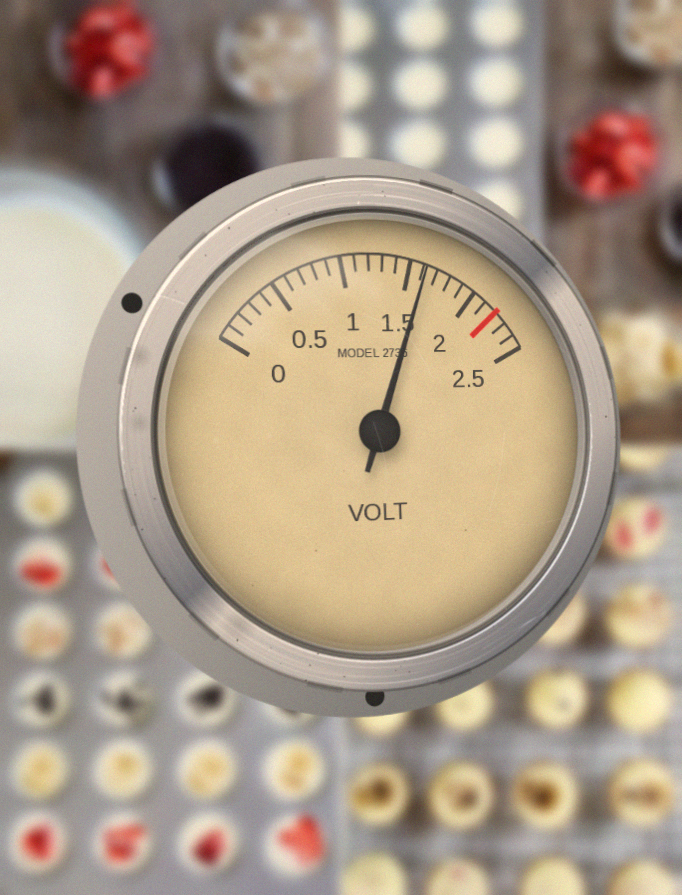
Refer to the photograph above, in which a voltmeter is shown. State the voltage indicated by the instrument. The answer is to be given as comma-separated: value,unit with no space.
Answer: 1.6,V
